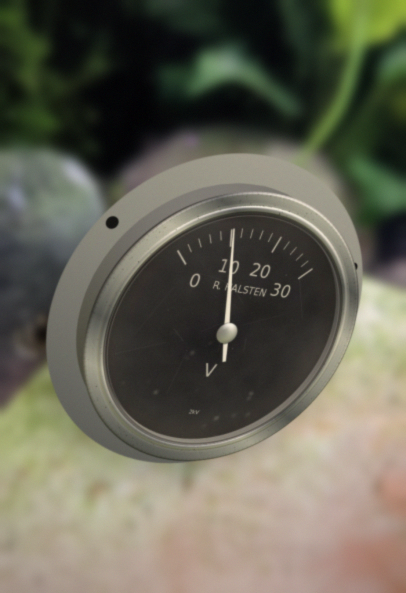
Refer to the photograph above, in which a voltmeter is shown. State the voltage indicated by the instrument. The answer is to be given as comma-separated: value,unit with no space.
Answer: 10,V
